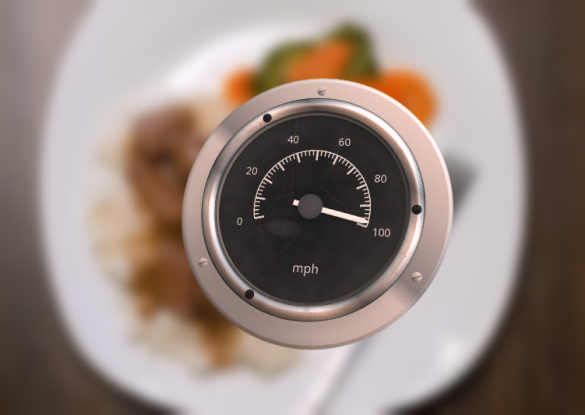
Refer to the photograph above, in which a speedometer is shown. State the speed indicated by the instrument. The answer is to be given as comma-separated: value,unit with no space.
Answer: 98,mph
